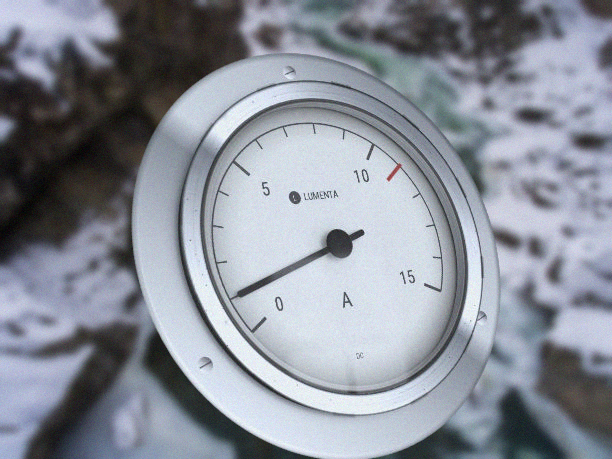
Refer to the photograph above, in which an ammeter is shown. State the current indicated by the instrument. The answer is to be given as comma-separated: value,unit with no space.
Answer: 1,A
